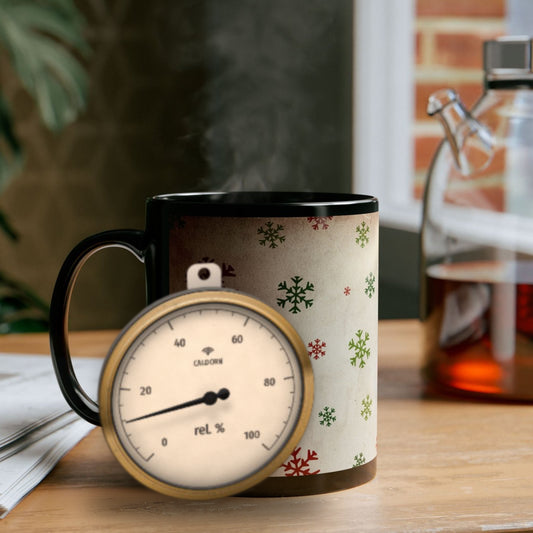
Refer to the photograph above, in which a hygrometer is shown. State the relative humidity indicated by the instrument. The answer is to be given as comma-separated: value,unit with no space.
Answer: 12,%
